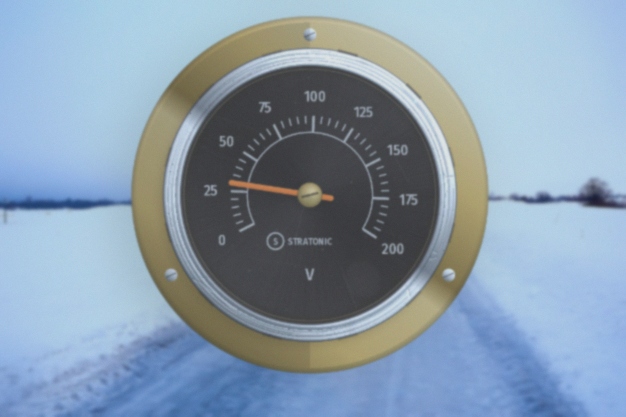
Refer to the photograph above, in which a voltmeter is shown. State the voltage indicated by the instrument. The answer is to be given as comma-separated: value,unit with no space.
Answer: 30,V
